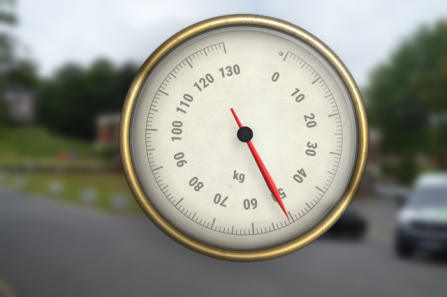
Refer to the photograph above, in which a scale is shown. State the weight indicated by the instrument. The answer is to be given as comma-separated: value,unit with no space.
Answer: 51,kg
